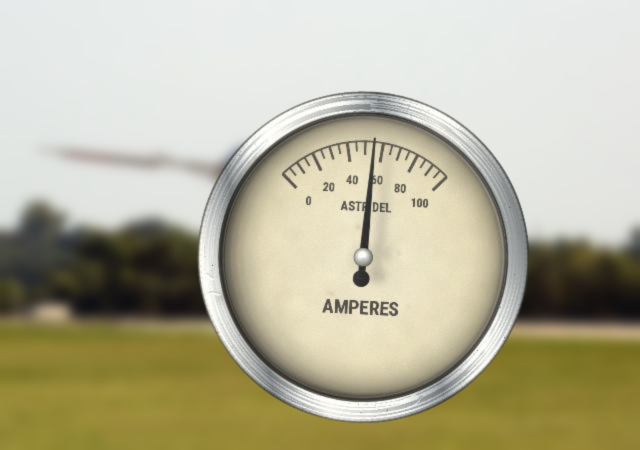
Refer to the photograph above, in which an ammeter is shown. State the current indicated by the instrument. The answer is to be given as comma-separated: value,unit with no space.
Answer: 55,A
